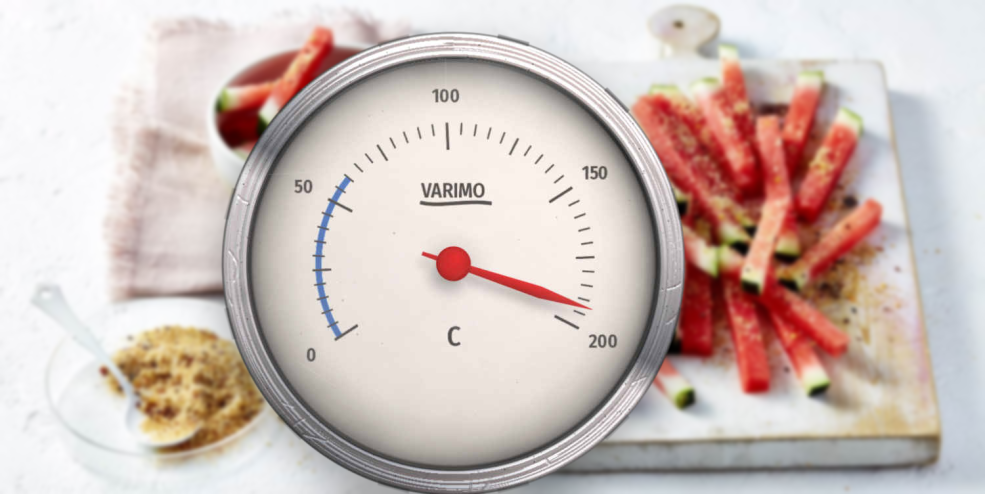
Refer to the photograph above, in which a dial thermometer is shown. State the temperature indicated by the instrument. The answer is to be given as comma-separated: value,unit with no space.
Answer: 192.5,°C
